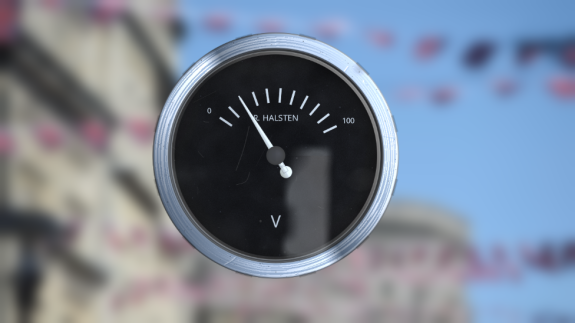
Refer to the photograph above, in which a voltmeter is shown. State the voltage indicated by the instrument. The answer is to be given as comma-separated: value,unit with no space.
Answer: 20,V
